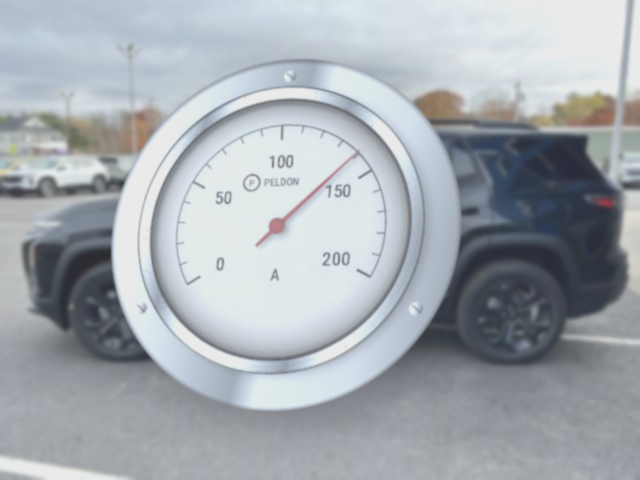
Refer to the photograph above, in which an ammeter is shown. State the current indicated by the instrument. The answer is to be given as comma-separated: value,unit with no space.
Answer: 140,A
